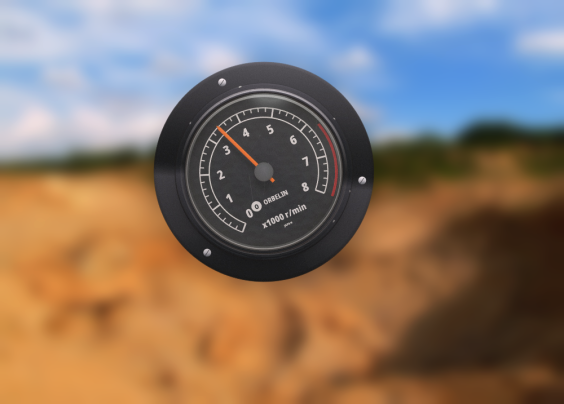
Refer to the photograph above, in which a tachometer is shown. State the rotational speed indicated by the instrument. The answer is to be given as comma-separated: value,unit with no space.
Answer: 3400,rpm
